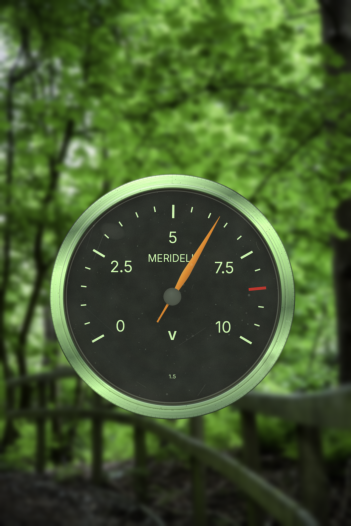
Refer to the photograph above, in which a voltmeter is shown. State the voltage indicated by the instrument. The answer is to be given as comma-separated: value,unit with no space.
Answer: 6.25,V
